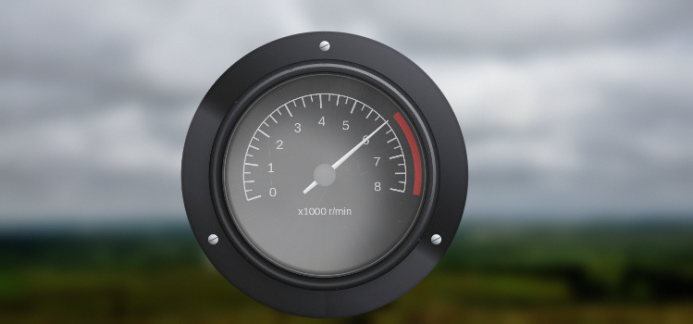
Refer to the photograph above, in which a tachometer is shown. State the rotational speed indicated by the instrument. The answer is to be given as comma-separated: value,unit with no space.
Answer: 6000,rpm
